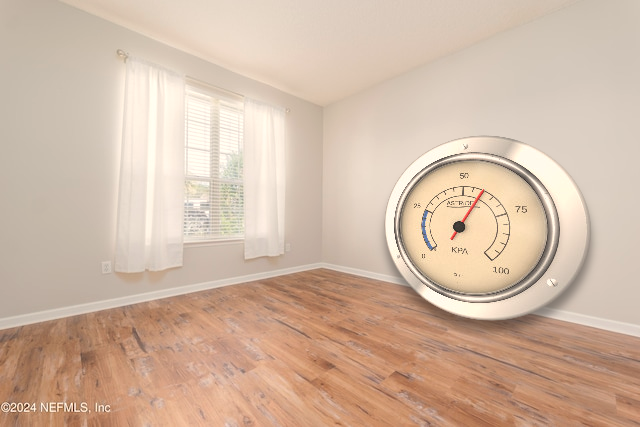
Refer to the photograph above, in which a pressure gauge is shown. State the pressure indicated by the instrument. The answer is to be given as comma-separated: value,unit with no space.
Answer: 60,kPa
